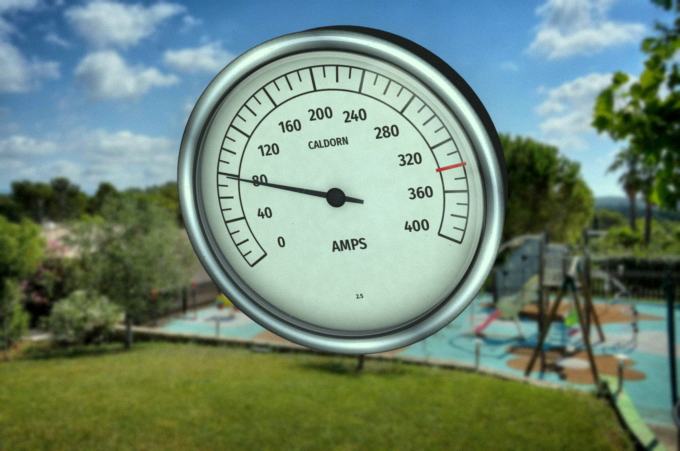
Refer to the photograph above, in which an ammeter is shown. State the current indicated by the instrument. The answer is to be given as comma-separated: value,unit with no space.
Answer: 80,A
